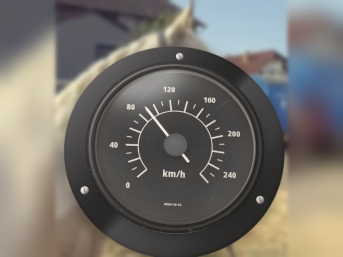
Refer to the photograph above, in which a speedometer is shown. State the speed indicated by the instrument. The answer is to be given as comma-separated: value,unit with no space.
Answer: 90,km/h
